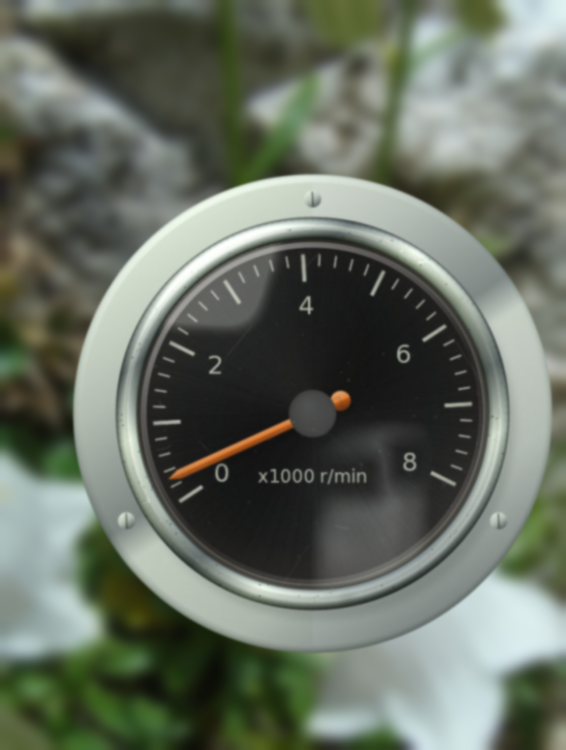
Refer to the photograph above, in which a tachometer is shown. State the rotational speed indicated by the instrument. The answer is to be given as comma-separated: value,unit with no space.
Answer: 300,rpm
